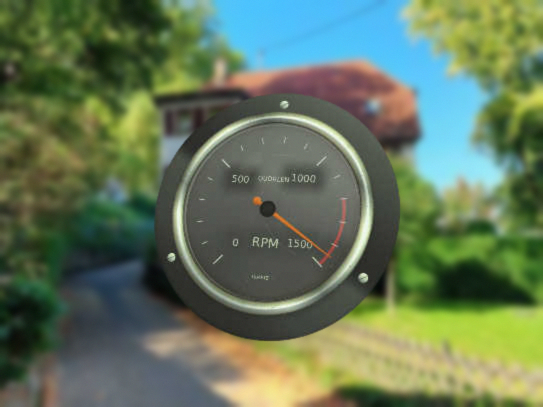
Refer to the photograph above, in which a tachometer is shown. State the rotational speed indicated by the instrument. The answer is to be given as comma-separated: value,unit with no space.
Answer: 1450,rpm
